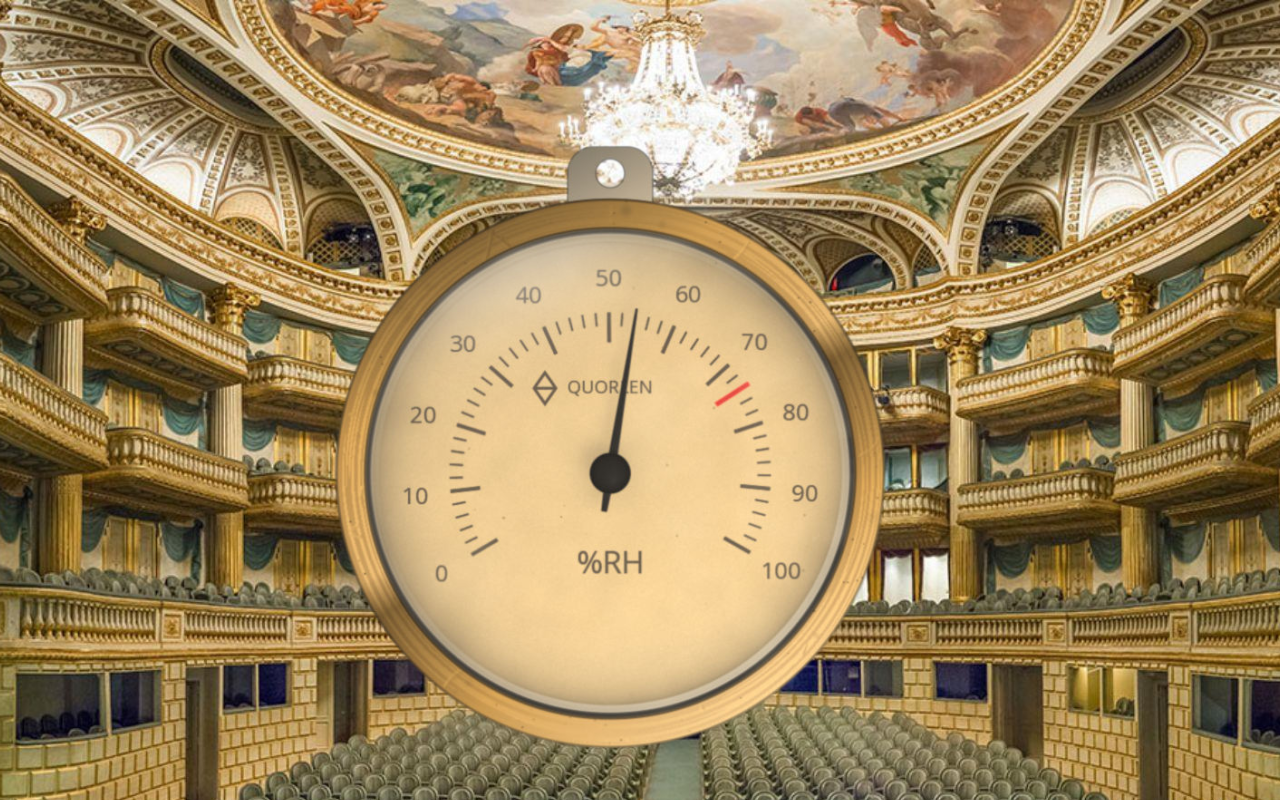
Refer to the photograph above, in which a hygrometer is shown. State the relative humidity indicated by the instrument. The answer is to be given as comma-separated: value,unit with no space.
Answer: 54,%
